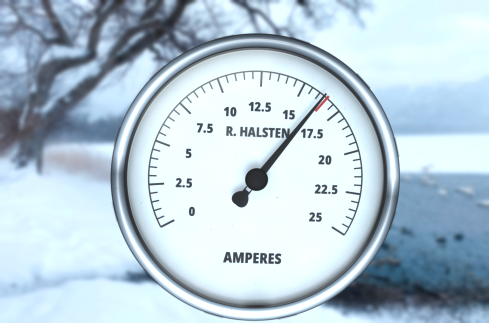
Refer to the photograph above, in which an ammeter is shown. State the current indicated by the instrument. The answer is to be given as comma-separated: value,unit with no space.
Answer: 16.25,A
